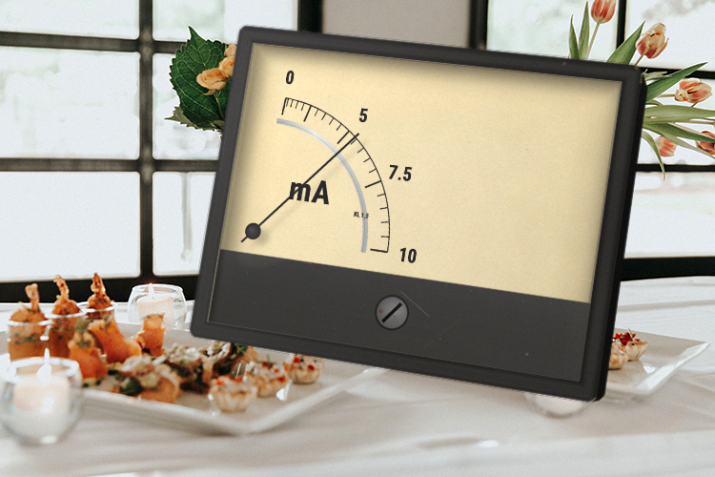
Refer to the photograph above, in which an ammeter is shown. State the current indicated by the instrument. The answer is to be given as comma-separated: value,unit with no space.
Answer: 5.5,mA
